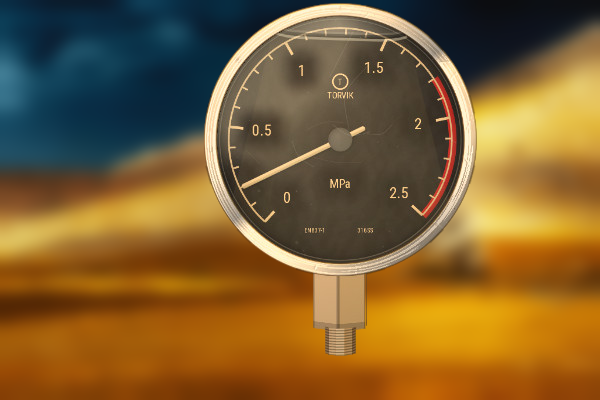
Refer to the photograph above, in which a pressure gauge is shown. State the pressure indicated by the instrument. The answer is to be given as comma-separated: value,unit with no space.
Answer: 0.2,MPa
